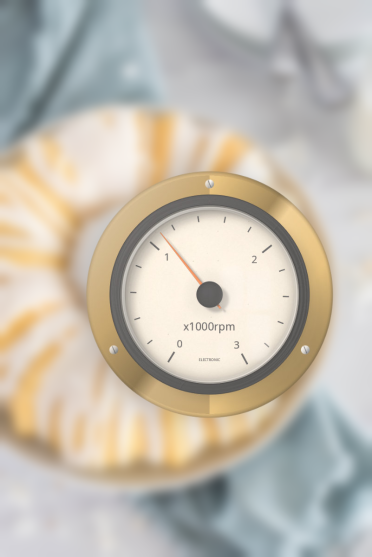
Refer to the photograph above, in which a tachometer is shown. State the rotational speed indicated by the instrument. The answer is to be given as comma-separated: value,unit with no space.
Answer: 1100,rpm
